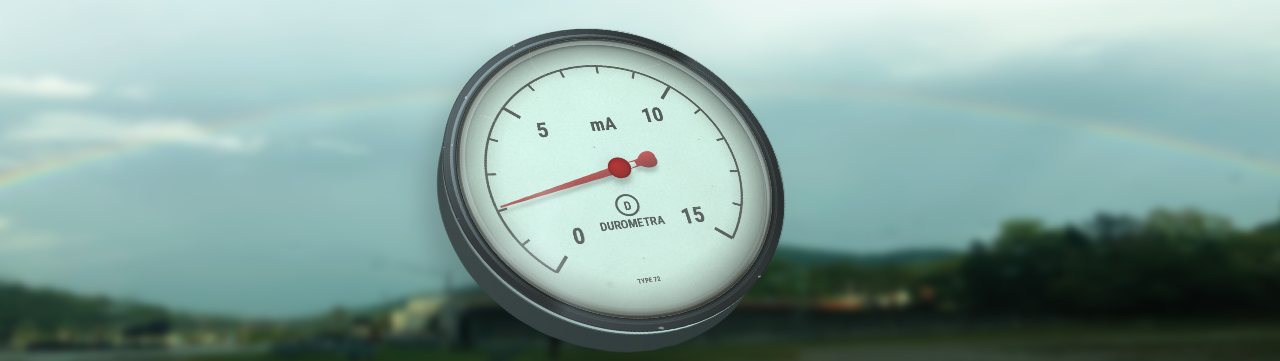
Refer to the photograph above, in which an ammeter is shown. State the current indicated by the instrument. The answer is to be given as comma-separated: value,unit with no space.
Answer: 2,mA
